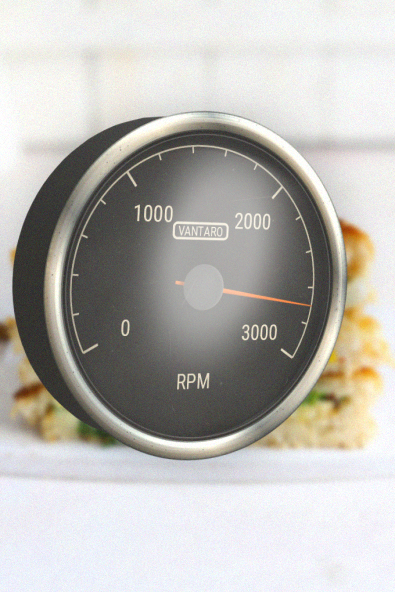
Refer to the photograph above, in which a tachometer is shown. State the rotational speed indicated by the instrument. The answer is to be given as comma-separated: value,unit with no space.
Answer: 2700,rpm
